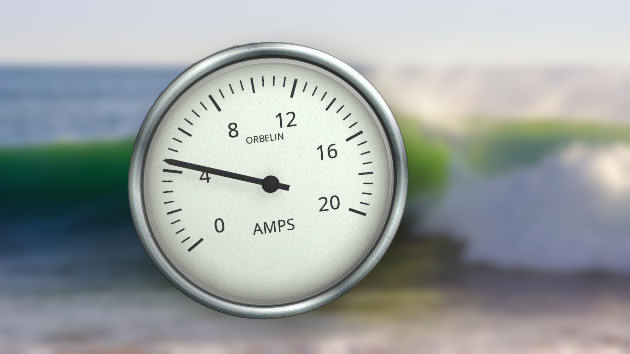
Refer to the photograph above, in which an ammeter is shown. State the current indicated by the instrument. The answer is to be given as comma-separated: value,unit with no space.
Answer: 4.5,A
